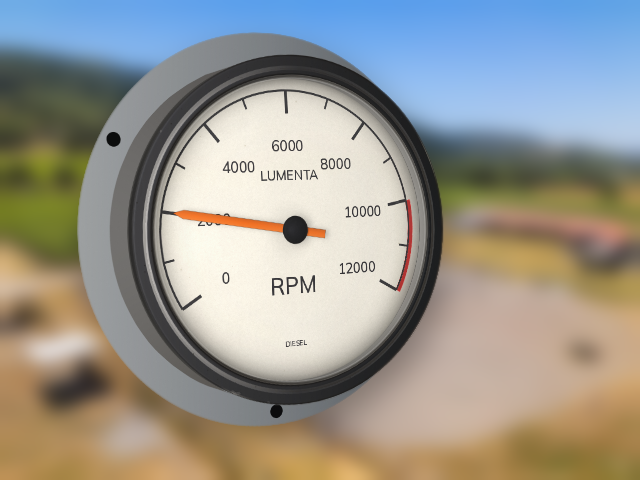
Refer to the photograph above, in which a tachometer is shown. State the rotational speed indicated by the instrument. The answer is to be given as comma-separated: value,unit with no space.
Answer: 2000,rpm
